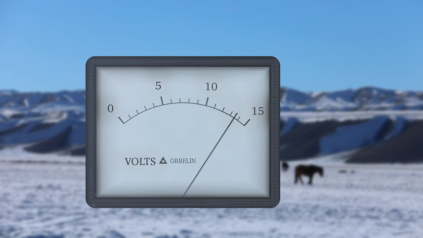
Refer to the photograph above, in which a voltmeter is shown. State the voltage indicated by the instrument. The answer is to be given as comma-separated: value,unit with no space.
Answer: 13.5,V
